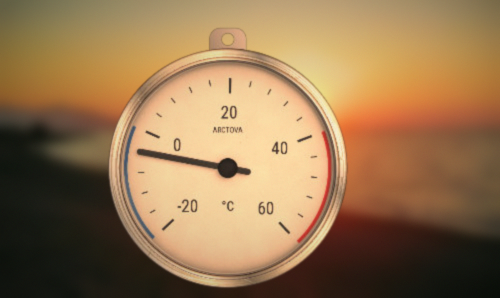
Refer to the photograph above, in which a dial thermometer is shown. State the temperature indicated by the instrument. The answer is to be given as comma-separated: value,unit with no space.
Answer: -4,°C
